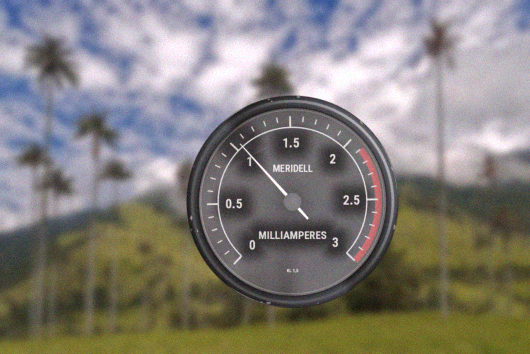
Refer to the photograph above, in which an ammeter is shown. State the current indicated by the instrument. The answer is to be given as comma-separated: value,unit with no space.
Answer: 1.05,mA
